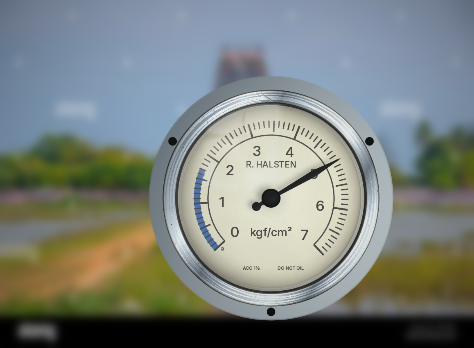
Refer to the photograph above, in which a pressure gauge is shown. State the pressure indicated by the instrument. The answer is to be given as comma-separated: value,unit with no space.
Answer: 5,kg/cm²
